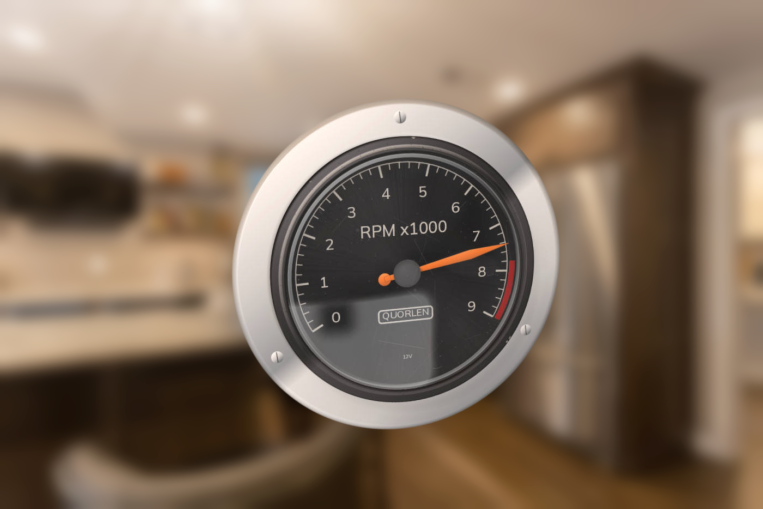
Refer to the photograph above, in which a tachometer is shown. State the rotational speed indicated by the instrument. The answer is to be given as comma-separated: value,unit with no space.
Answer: 7400,rpm
